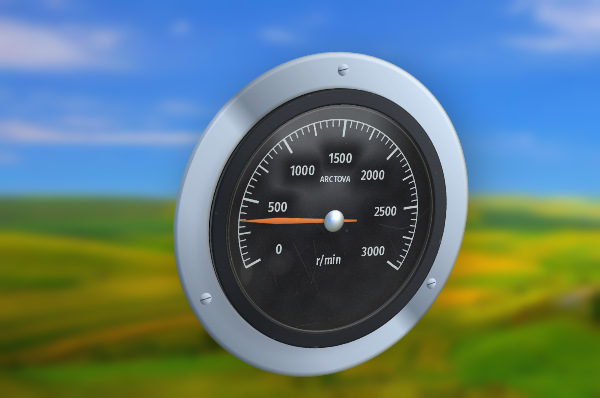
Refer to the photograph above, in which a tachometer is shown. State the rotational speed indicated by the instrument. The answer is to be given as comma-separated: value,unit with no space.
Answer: 350,rpm
